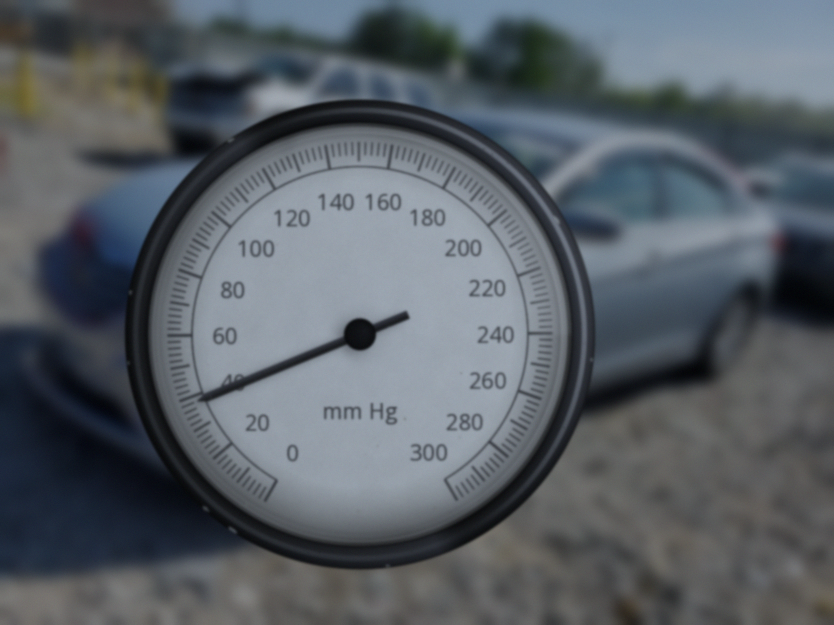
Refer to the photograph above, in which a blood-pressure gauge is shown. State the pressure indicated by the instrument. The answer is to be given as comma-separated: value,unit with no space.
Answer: 38,mmHg
